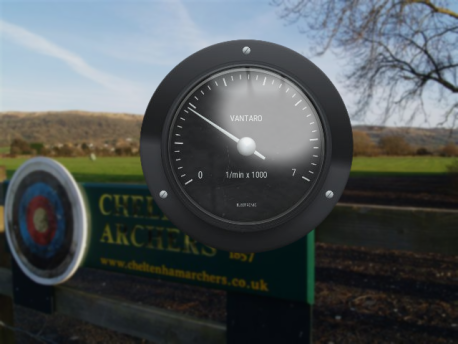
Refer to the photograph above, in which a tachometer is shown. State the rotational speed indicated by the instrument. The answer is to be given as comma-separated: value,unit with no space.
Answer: 1900,rpm
